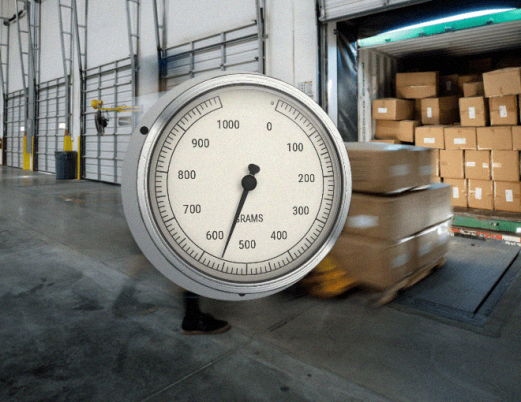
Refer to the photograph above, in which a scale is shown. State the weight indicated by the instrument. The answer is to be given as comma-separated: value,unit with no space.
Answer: 560,g
